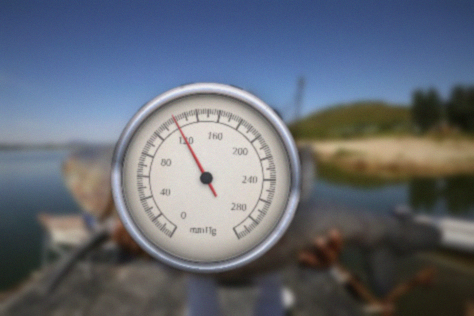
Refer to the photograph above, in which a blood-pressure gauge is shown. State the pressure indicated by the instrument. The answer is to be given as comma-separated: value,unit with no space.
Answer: 120,mmHg
